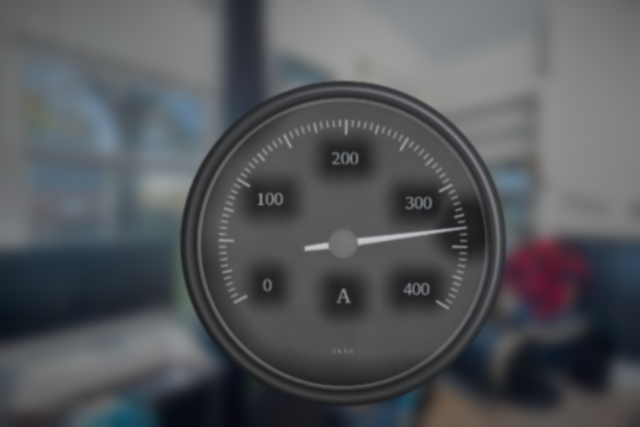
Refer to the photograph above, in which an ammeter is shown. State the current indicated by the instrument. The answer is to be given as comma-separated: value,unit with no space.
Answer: 335,A
